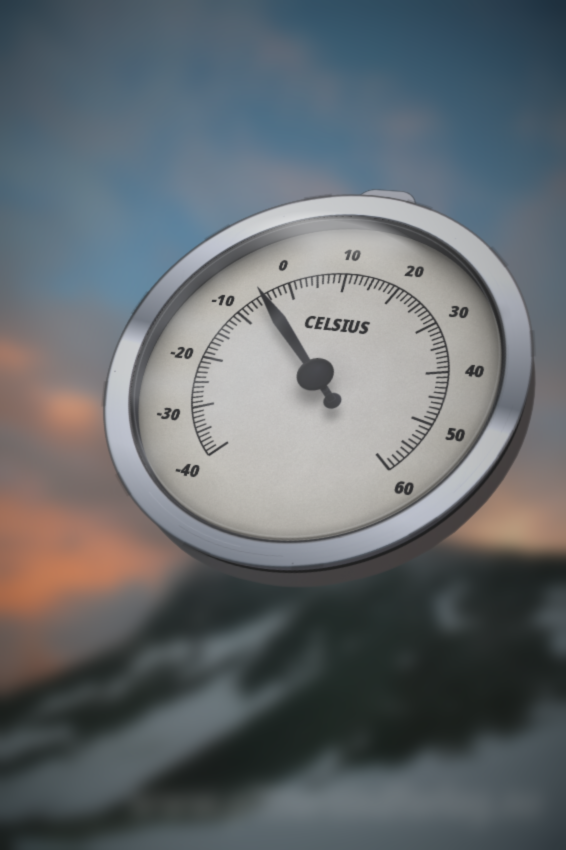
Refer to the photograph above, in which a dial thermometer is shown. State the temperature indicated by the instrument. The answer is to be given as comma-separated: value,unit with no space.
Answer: -5,°C
